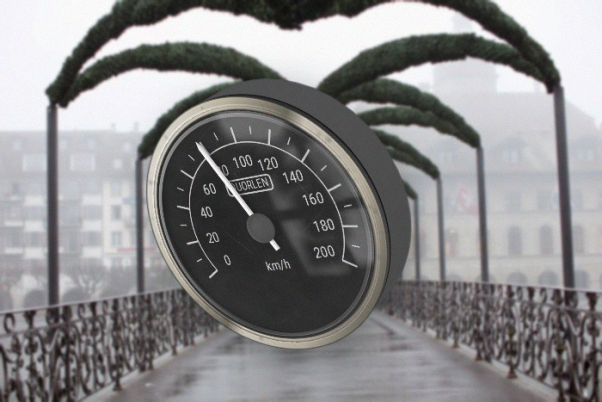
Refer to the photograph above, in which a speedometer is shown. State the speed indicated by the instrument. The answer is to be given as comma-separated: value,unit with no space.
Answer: 80,km/h
